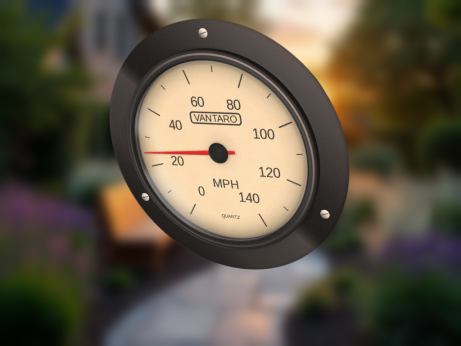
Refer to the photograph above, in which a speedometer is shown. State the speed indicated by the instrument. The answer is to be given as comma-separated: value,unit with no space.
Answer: 25,mph
